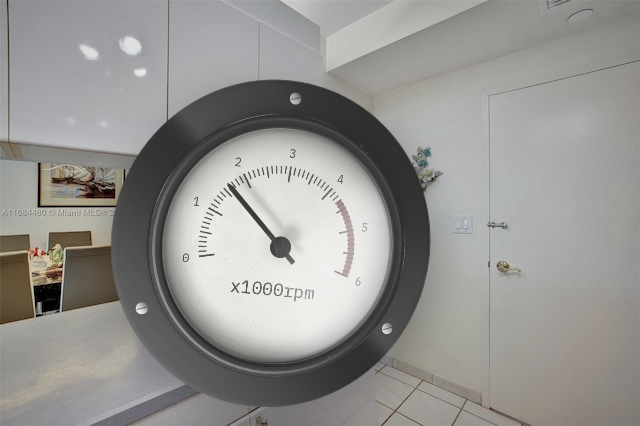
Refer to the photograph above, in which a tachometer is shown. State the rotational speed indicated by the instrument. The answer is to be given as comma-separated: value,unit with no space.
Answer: 1600,rpm
